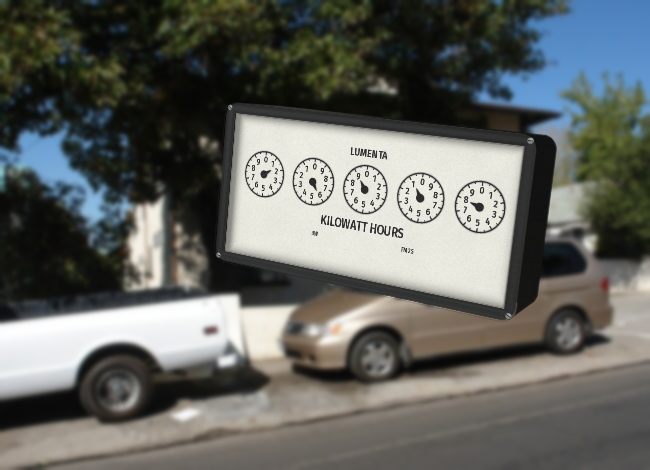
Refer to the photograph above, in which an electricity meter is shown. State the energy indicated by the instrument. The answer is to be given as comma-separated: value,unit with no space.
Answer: 15908,kWh
